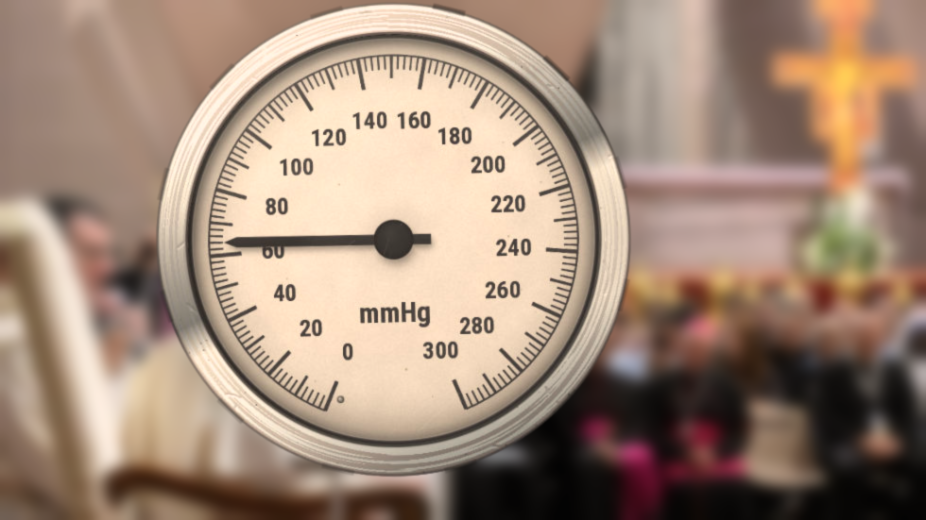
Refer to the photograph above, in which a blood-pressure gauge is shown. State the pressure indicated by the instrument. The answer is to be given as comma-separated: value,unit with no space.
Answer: 64,mmHg
